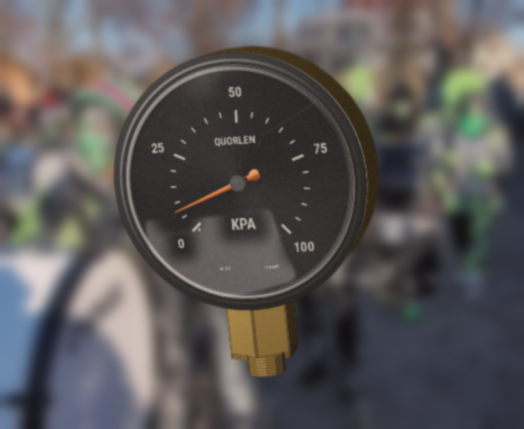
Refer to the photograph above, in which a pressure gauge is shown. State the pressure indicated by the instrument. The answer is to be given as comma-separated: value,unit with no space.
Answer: 7.5,kPa
